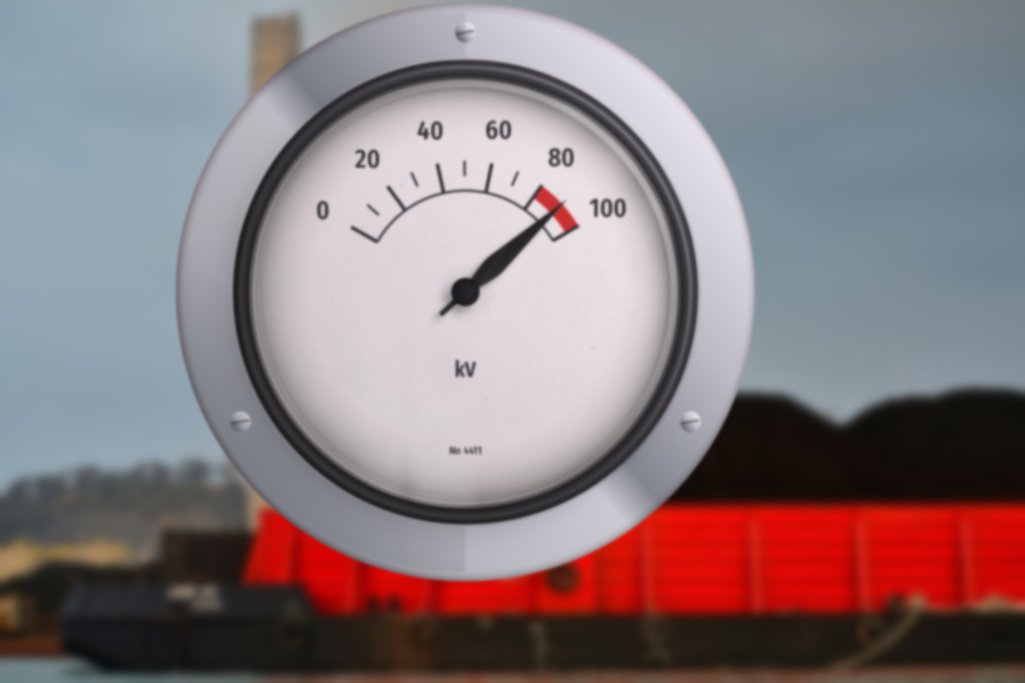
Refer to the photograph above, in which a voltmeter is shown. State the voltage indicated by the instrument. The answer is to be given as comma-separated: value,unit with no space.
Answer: 90,kV
